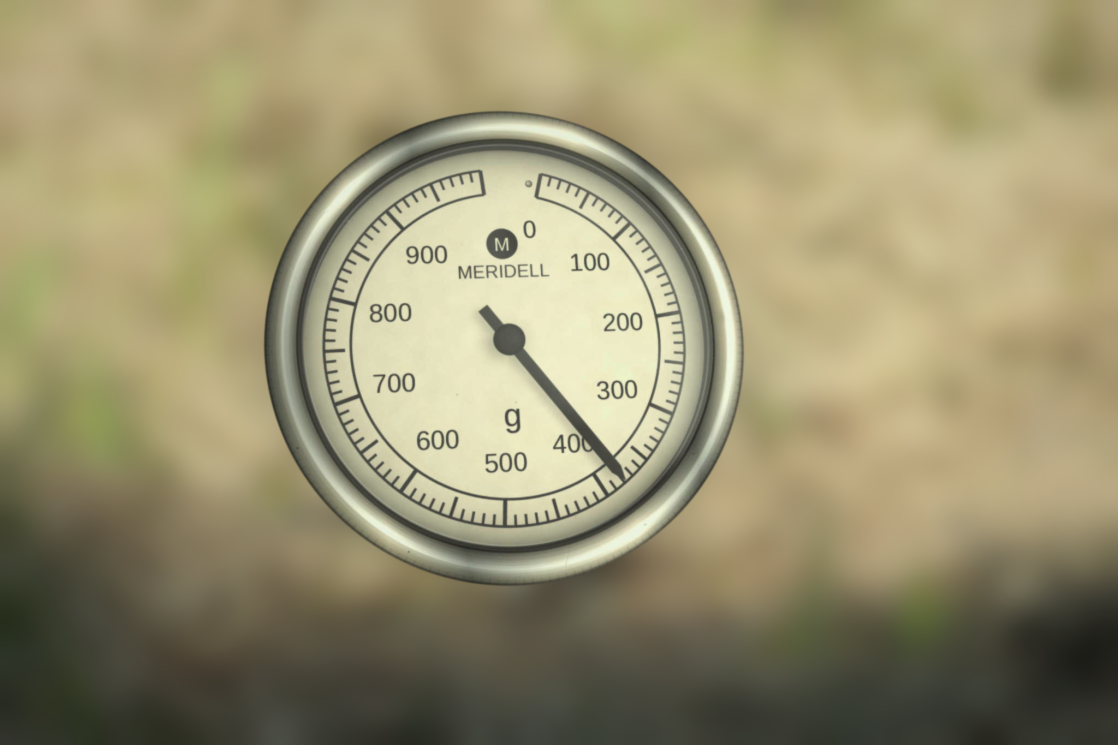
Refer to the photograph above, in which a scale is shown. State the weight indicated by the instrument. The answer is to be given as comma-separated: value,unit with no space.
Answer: 380,g
